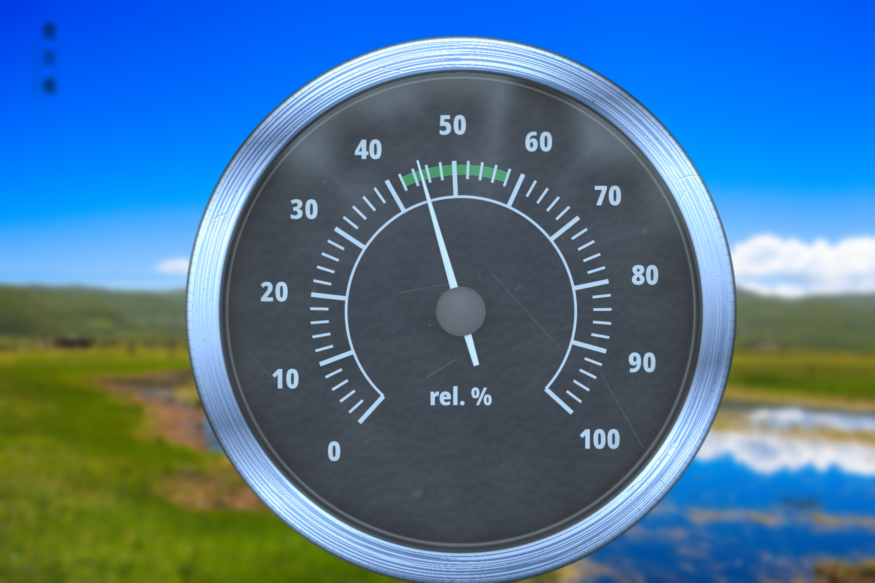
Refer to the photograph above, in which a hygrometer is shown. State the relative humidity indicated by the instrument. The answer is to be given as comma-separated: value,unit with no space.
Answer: 45,%
